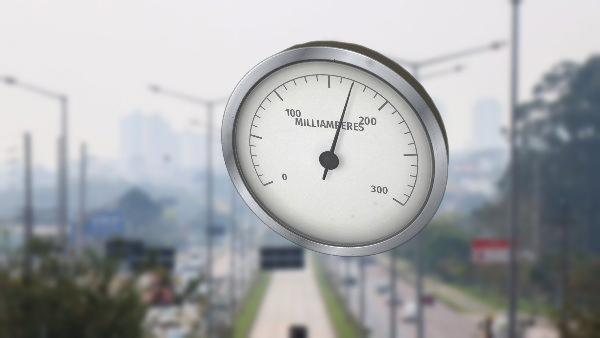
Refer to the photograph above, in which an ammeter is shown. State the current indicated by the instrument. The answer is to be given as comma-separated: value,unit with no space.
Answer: 170,mA
